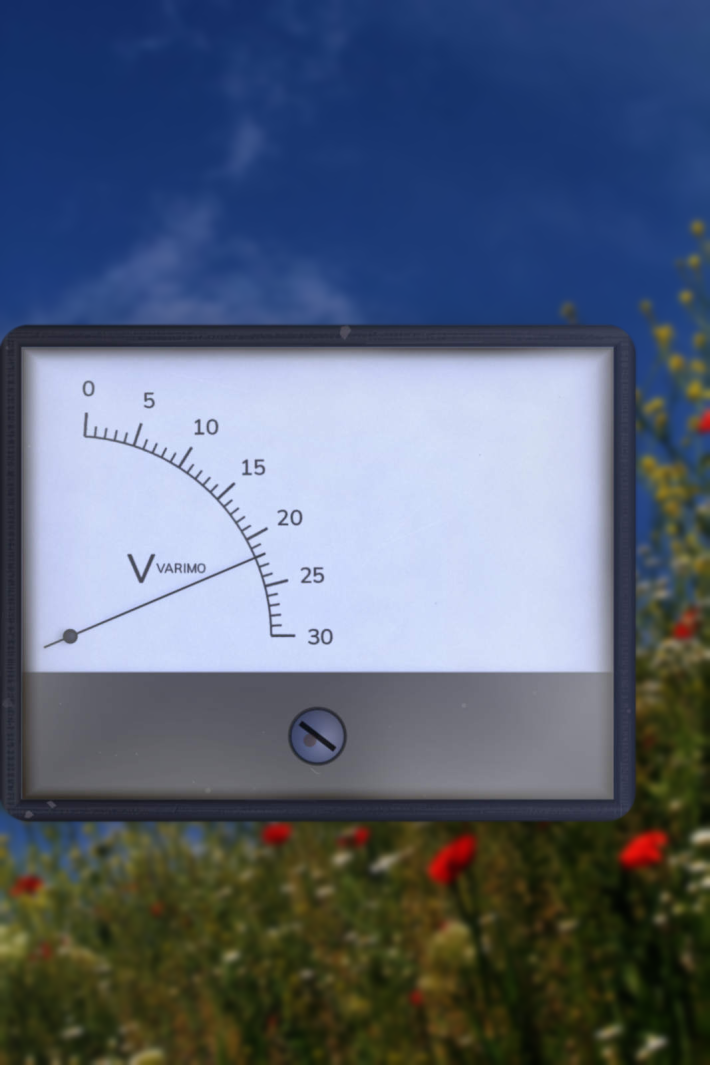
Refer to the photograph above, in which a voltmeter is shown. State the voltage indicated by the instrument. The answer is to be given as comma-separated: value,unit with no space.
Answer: 22,V
